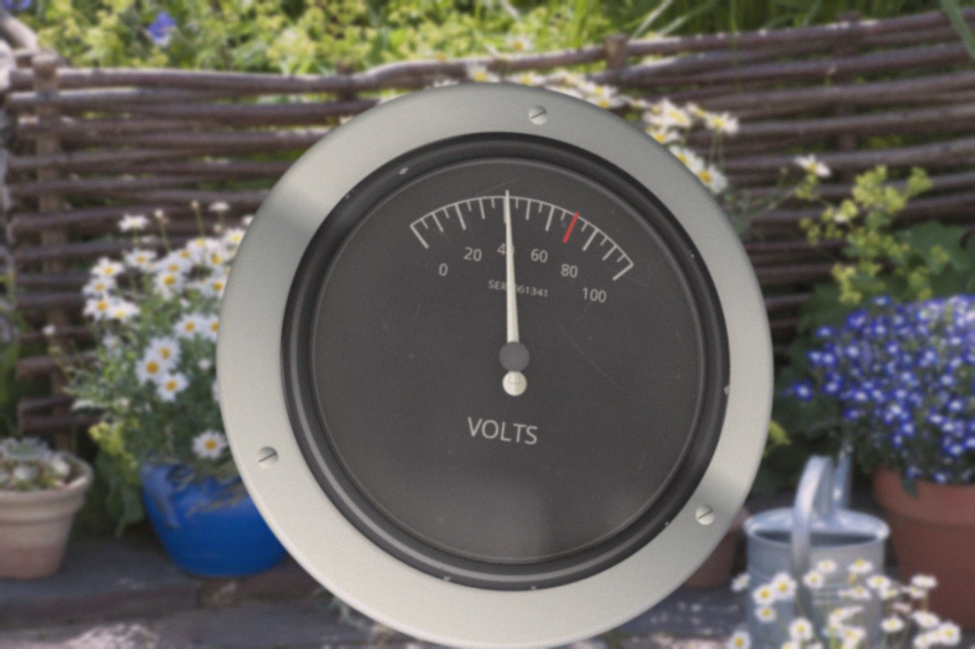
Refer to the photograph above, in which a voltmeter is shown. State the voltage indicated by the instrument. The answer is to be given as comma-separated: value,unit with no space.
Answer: 40,V
